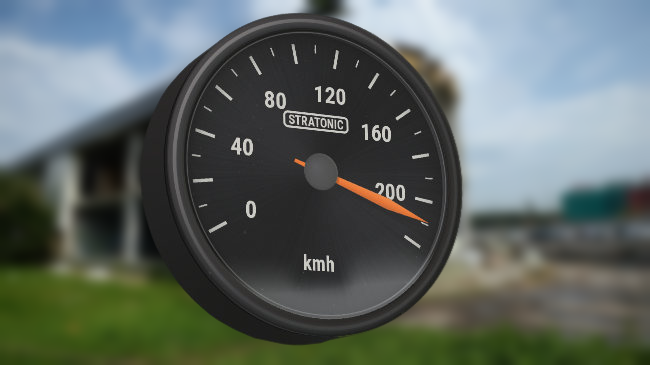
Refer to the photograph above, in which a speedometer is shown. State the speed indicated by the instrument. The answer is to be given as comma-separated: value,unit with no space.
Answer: 210,km/h
